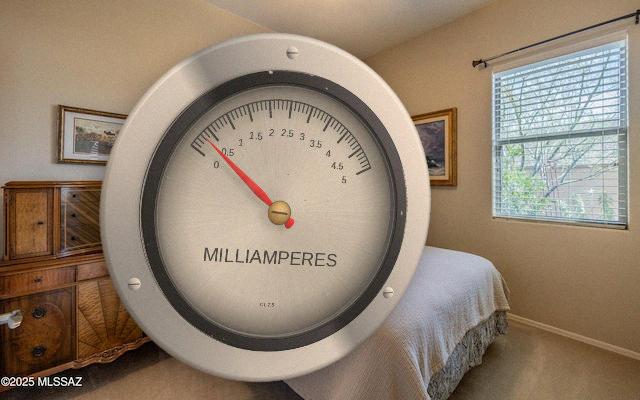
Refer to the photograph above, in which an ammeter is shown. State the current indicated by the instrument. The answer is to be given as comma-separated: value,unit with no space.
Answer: 0.3,mA
